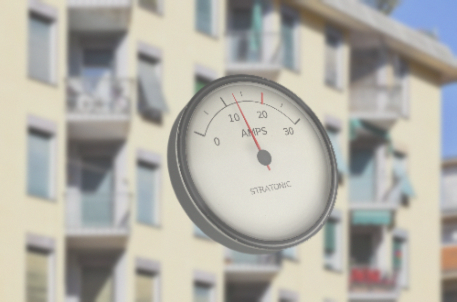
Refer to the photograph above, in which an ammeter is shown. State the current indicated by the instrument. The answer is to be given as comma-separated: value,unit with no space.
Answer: 12.5,A
